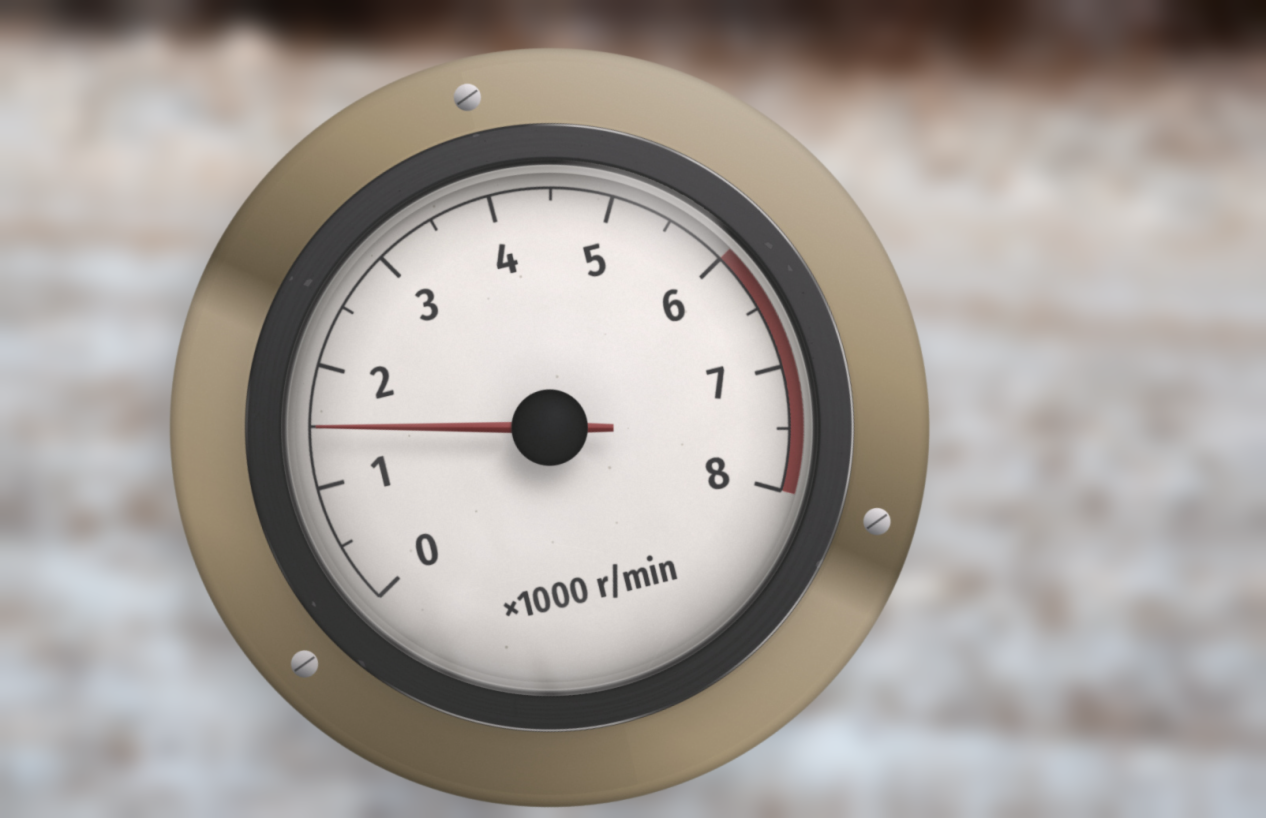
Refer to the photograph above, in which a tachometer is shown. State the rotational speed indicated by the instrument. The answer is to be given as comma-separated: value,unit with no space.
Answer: 1500,rpm
